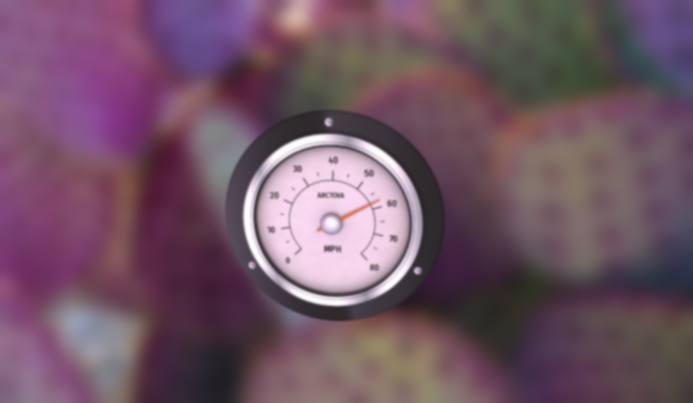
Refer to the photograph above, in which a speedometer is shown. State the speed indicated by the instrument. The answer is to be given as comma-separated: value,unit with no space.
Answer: 57.5,mph
